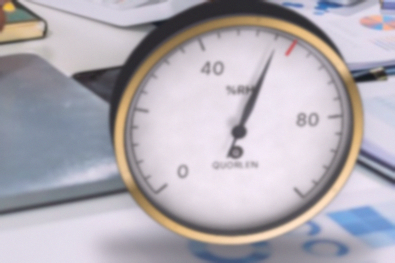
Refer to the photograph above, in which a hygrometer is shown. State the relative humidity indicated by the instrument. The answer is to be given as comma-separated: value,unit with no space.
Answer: 56,%
